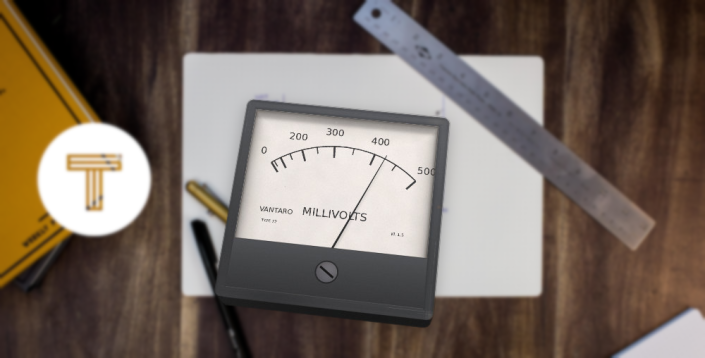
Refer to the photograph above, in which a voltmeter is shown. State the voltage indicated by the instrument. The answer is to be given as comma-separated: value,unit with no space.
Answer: 425,mV
